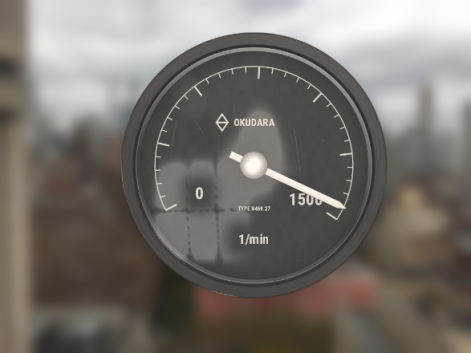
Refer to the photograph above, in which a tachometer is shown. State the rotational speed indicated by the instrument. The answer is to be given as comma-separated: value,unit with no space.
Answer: 1450,rpm
